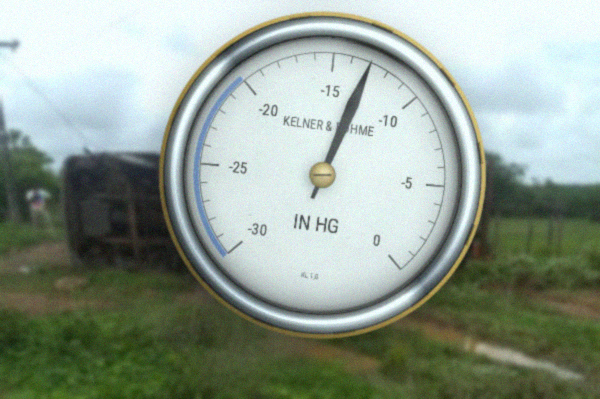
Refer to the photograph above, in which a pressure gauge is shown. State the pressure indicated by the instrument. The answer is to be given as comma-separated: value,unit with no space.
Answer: -13,inHg
